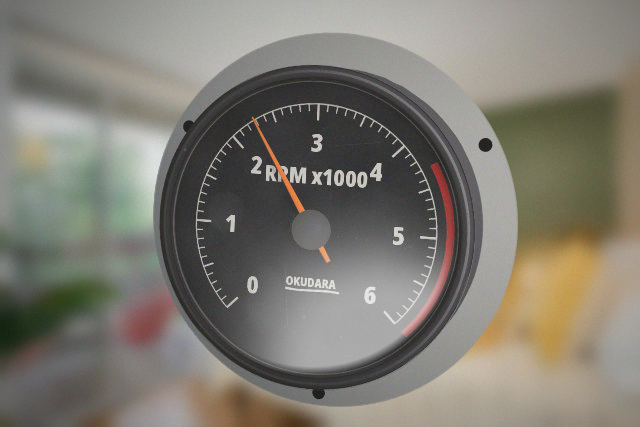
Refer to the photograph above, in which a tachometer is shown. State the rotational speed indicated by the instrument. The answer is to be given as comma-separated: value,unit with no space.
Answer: 2300,rpm
